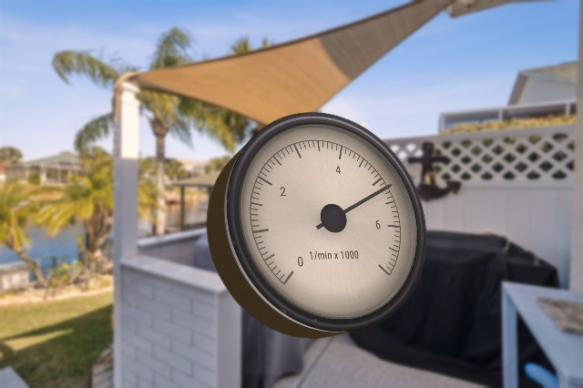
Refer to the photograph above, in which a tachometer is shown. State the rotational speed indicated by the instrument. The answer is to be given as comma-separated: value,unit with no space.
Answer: 5200,rpm
